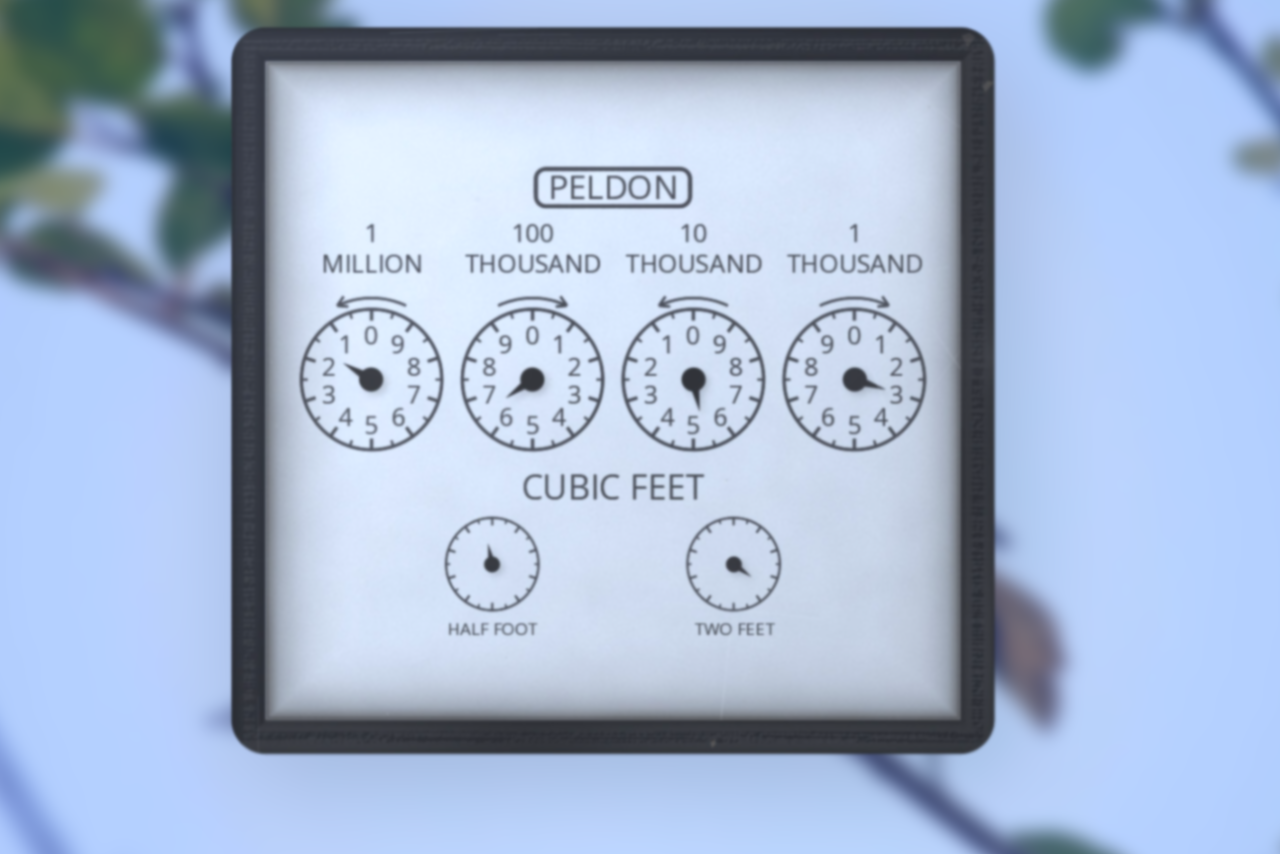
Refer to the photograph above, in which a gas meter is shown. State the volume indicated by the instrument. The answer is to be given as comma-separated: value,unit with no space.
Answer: 165300,ft³
